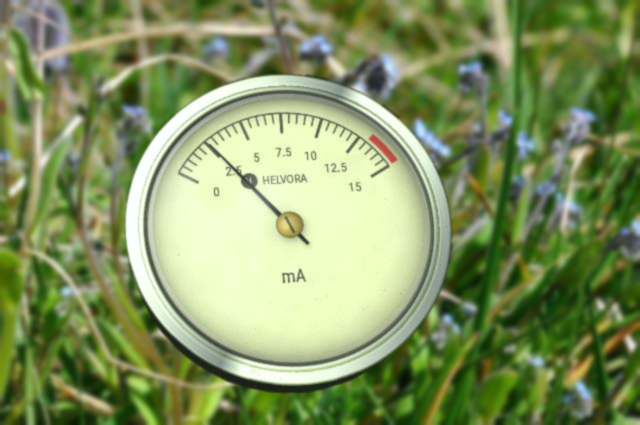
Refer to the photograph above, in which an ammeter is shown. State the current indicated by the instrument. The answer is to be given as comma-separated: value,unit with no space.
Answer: 2.5,mA
